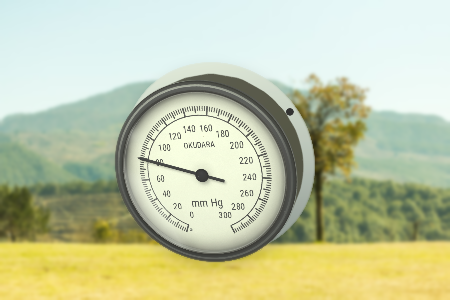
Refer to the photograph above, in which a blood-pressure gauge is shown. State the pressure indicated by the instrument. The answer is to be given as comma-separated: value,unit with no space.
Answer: 80,mmHg
